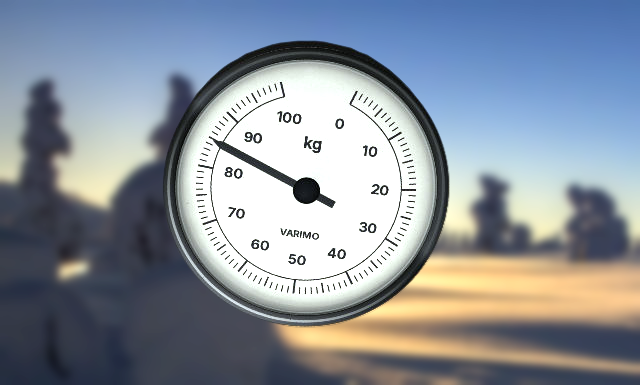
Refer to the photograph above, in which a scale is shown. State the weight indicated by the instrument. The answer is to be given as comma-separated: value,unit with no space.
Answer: 85,kg
